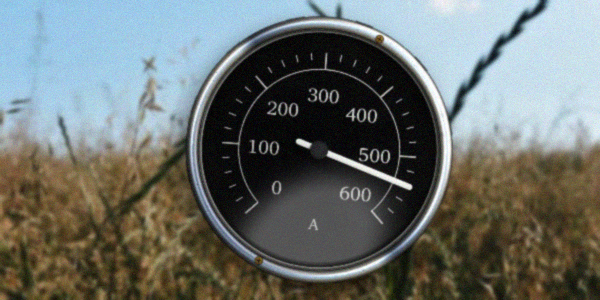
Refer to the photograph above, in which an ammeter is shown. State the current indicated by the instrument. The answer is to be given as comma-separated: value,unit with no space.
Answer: 540,A
